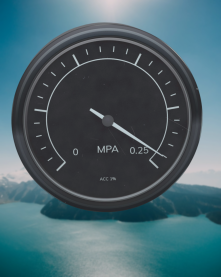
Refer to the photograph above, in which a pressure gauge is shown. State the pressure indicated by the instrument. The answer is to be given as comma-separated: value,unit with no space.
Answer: 0.24,MPa
